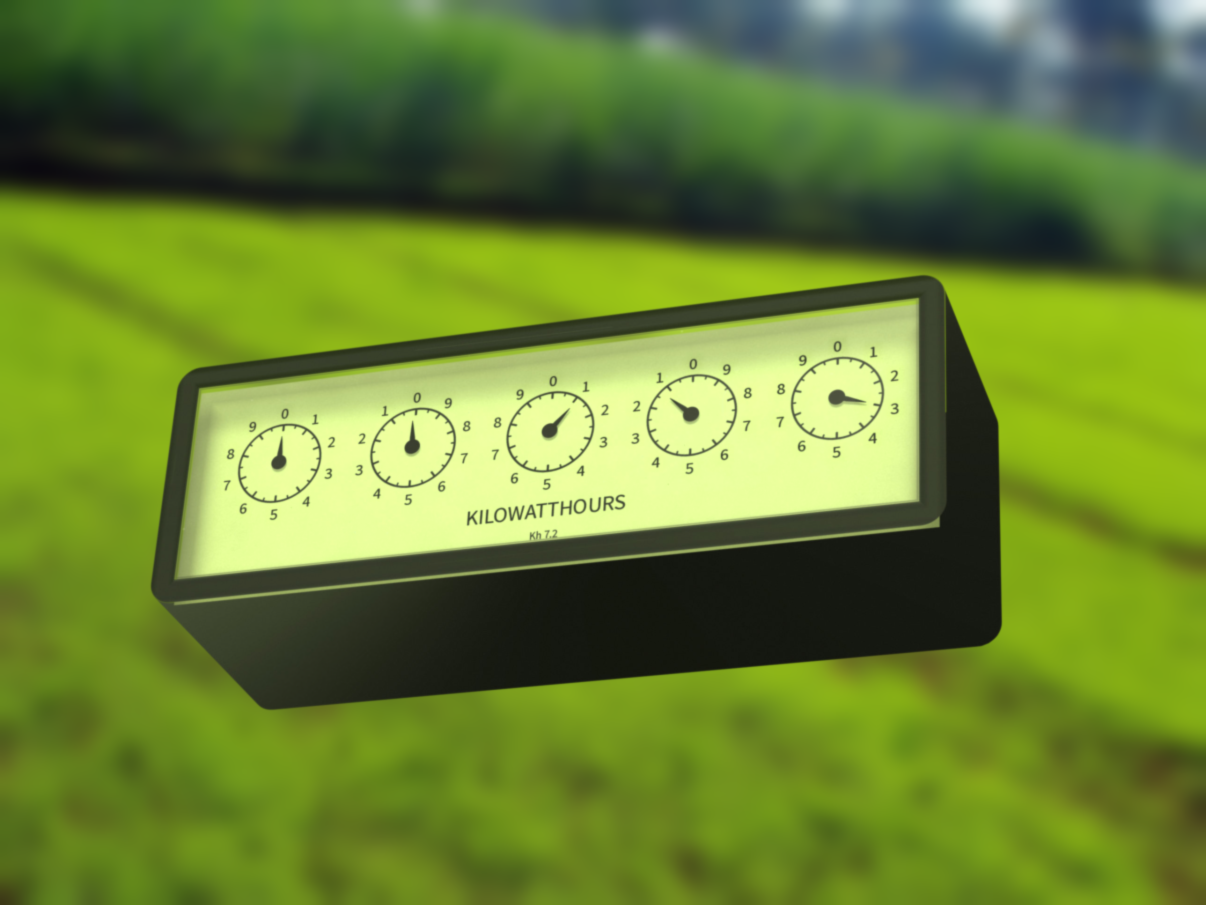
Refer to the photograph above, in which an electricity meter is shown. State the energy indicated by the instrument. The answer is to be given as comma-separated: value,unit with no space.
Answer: 113,kWh
